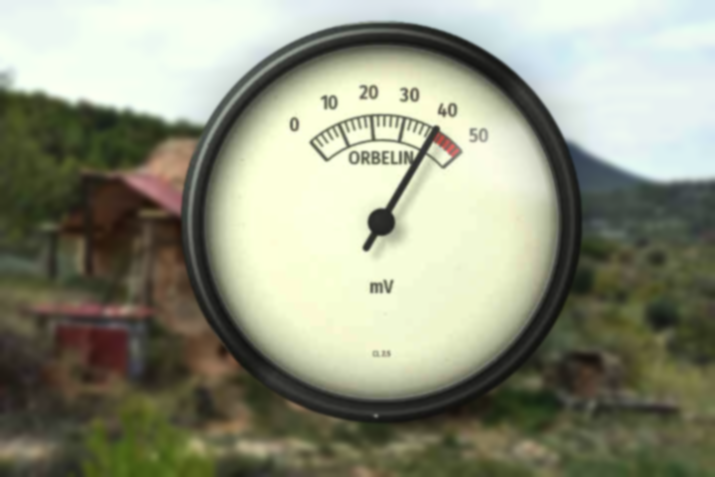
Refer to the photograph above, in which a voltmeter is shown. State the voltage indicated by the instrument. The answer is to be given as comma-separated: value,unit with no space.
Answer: 40,mV
